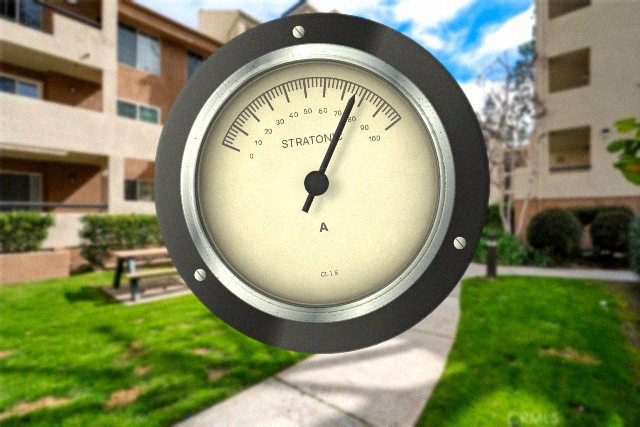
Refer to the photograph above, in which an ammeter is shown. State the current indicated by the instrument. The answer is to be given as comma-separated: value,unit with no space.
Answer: 76,A
